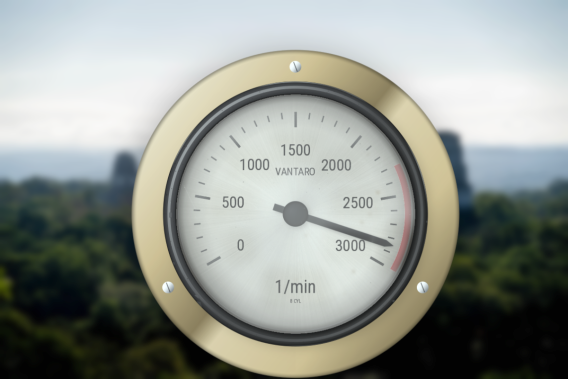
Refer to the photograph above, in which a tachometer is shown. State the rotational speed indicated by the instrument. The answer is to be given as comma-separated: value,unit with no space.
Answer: 2850,rpm
